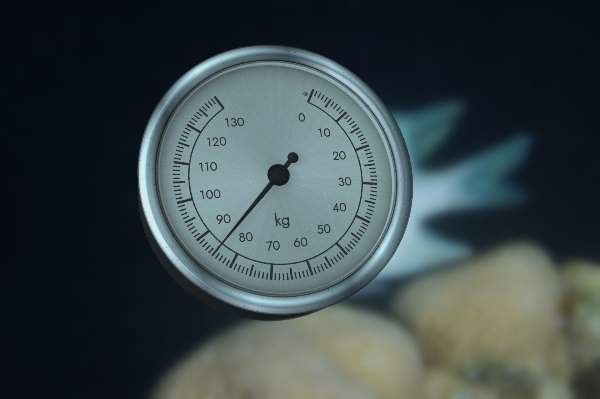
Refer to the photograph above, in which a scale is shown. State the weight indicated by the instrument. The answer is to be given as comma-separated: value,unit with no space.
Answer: 85,kg
